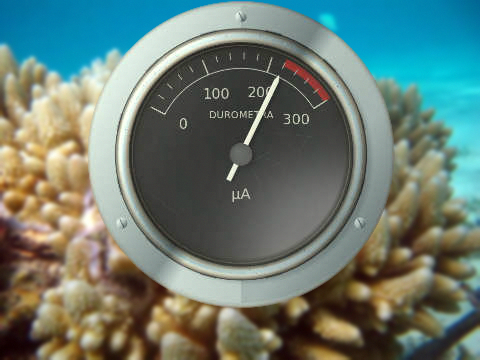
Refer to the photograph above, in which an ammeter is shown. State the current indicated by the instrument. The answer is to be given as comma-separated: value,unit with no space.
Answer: 220,µA
